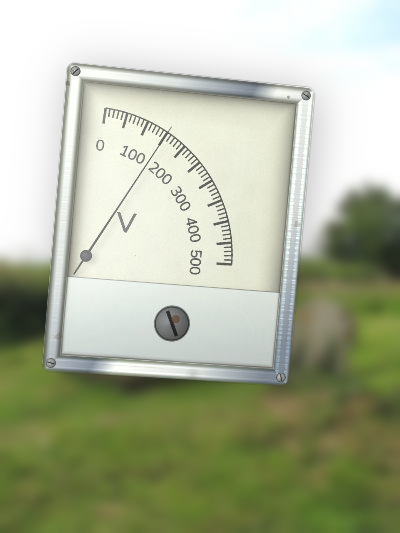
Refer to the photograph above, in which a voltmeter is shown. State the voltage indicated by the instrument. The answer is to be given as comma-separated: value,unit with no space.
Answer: 150,V
